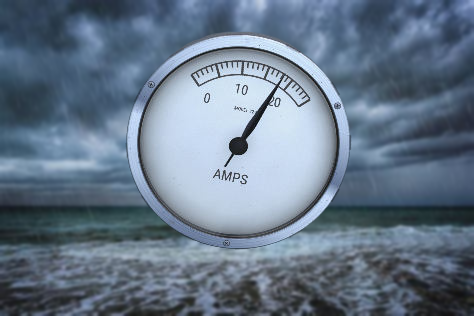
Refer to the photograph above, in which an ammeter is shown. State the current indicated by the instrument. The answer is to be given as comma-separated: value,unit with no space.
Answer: 18,A
